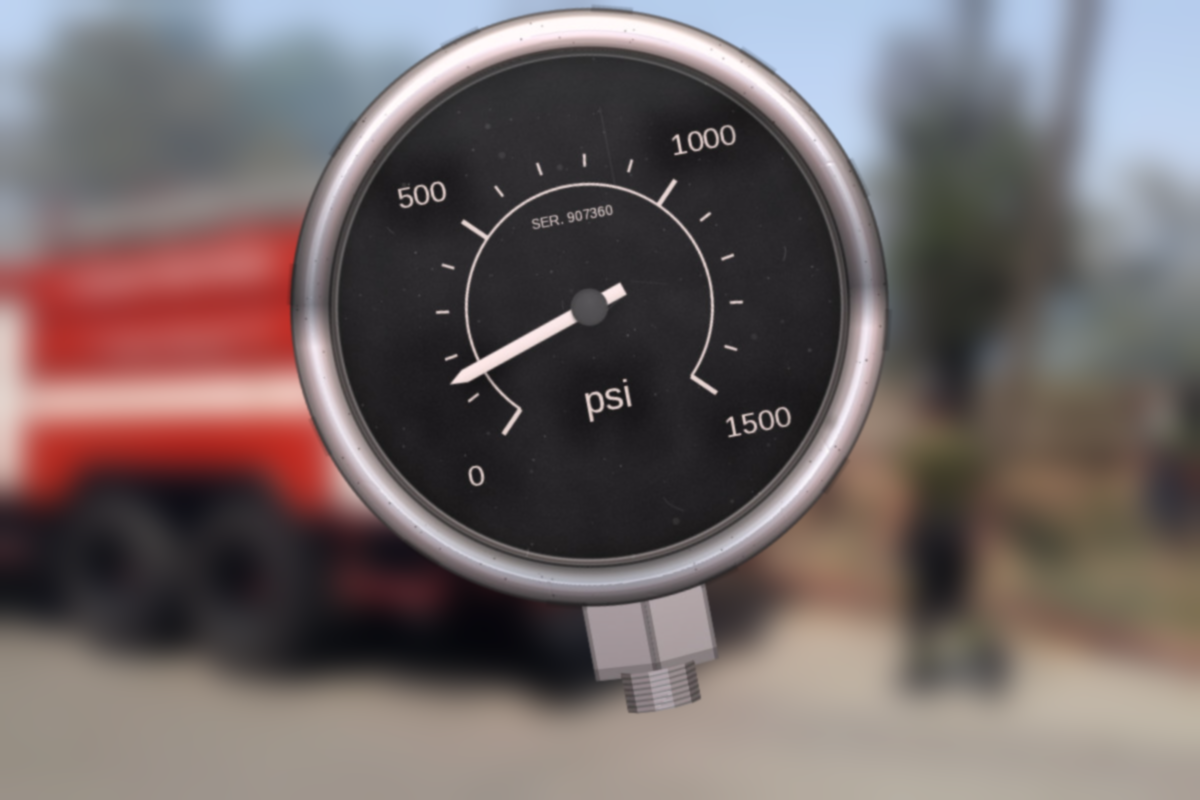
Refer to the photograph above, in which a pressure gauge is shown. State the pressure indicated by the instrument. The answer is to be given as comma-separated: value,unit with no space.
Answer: 150,psi
